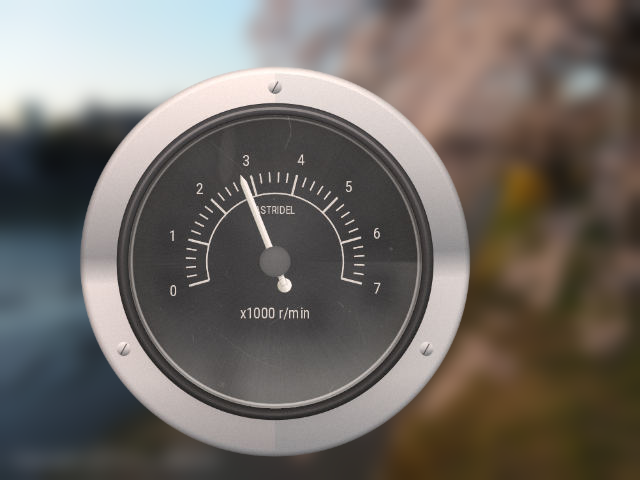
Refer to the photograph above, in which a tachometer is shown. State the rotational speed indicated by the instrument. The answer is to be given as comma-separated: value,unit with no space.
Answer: 2800,rpm
